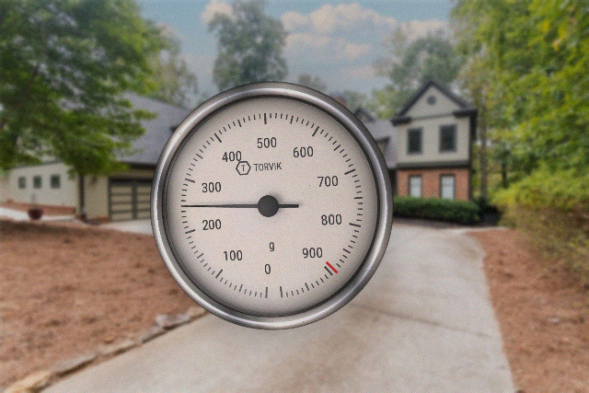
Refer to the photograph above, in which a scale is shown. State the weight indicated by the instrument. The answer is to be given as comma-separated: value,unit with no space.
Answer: 250,g
